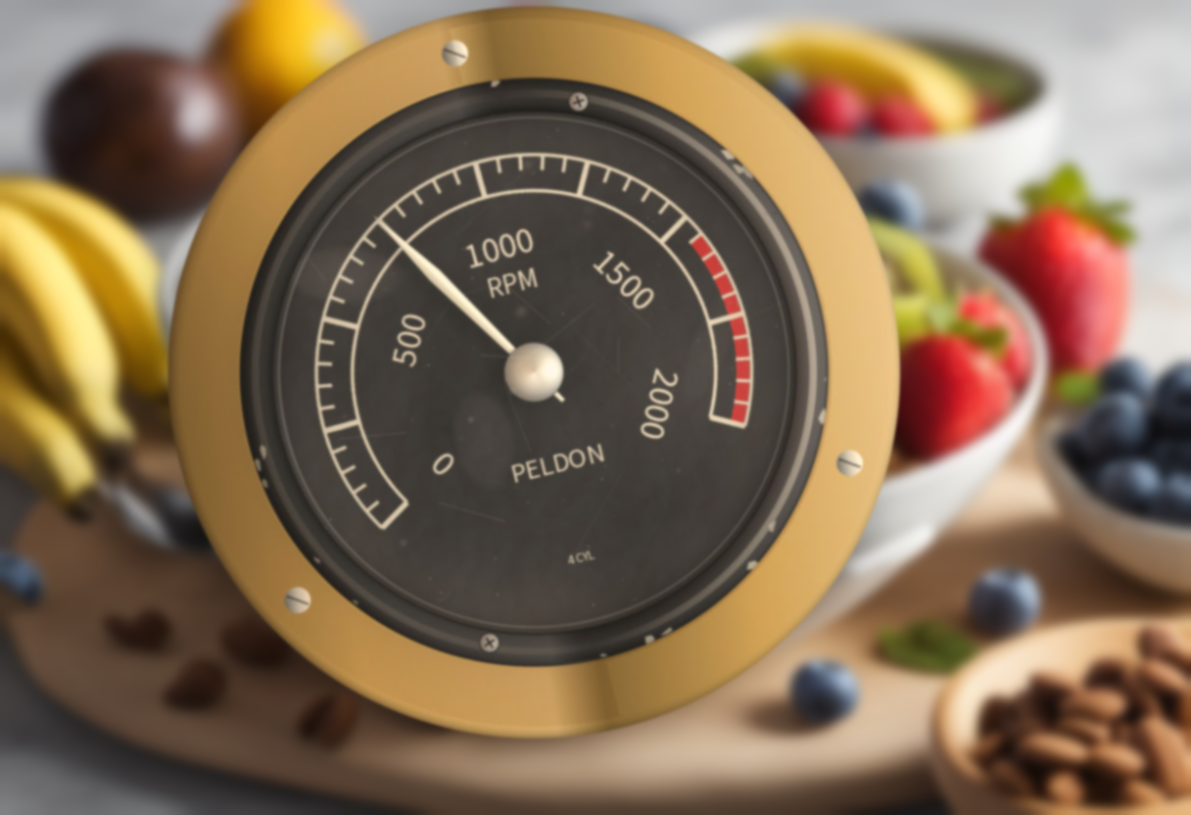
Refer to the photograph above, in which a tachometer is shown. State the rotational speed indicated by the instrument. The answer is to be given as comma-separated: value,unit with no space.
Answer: 750,rpm
